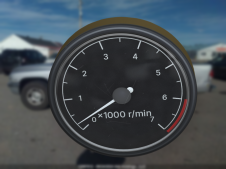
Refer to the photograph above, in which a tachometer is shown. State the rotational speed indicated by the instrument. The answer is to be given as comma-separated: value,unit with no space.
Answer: 250,rpm
